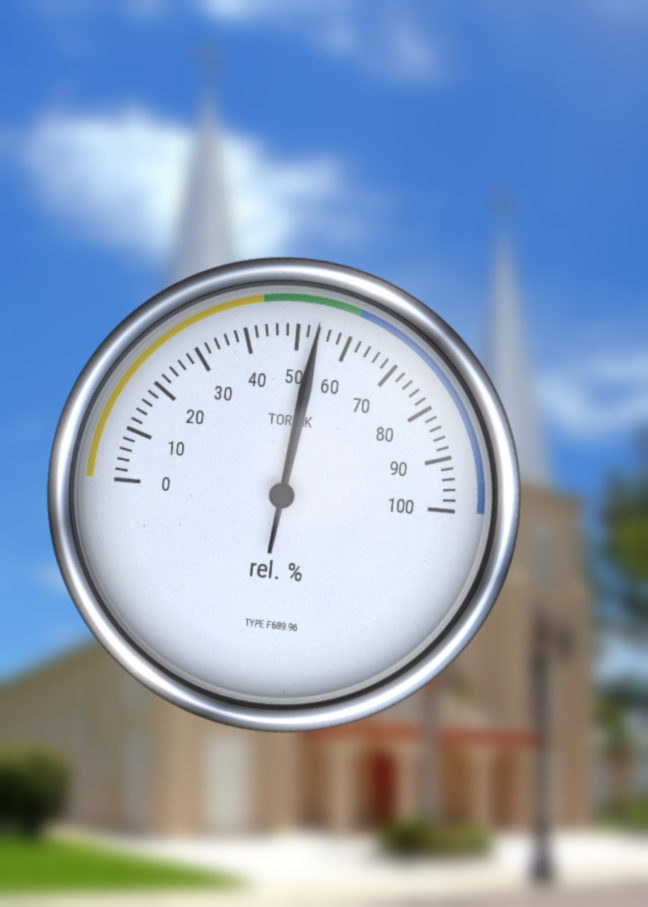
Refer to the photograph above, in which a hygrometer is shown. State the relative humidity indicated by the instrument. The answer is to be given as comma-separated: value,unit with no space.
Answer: 54,%
